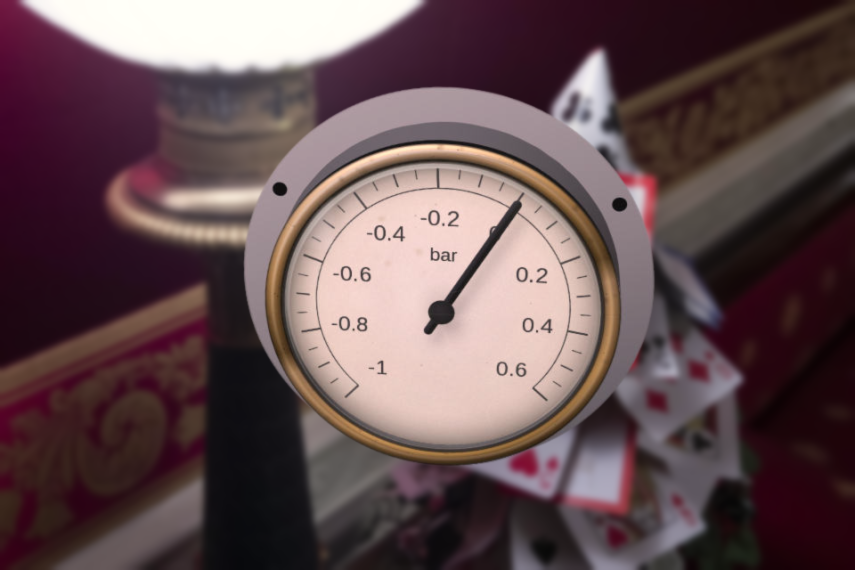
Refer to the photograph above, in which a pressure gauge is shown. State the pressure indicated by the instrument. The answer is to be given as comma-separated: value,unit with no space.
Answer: 0,bar
